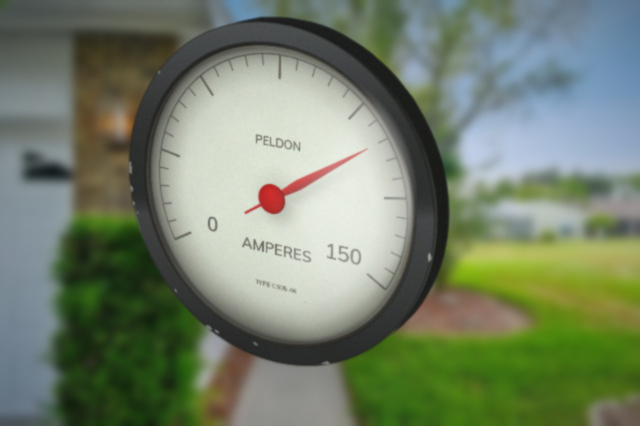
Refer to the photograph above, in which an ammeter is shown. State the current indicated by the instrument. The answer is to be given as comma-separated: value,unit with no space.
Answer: 110,A
